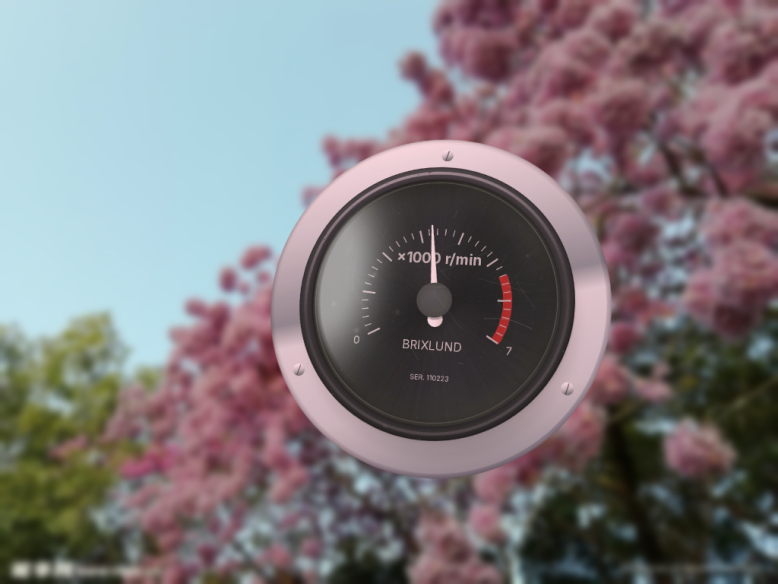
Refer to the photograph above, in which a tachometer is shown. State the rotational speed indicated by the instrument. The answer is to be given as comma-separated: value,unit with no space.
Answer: 3300,rpm
